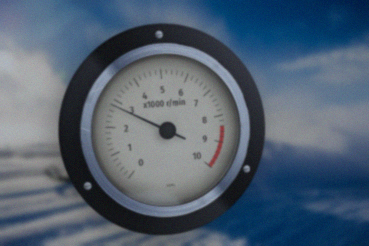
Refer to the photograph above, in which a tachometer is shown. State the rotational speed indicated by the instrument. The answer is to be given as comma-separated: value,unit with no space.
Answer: 2800,rpm
